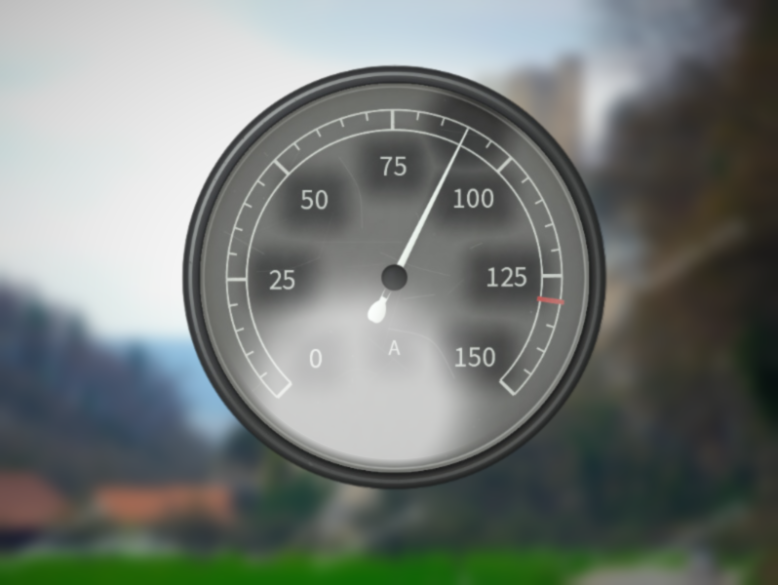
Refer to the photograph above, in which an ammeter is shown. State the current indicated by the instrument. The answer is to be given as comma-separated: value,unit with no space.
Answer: 90,A
